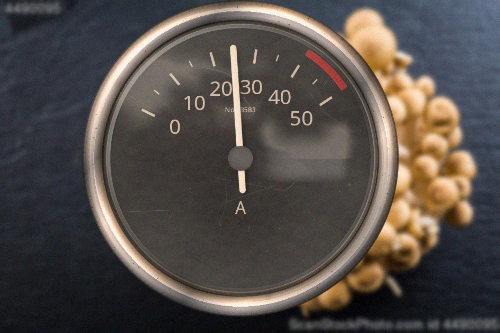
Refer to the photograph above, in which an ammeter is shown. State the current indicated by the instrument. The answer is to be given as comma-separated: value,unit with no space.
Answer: 25,A
